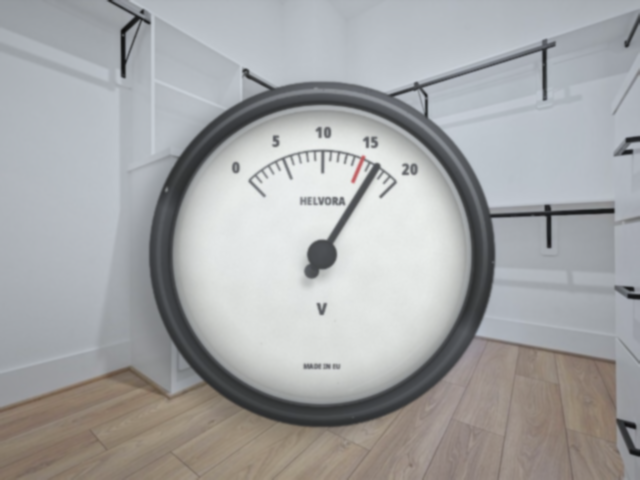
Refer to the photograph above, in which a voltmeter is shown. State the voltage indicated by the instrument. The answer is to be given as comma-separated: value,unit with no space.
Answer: 17,V
